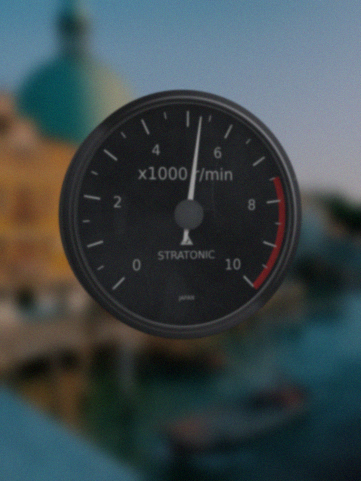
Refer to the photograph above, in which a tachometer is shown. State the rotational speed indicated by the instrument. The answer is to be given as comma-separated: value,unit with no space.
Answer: 5250,rpm
